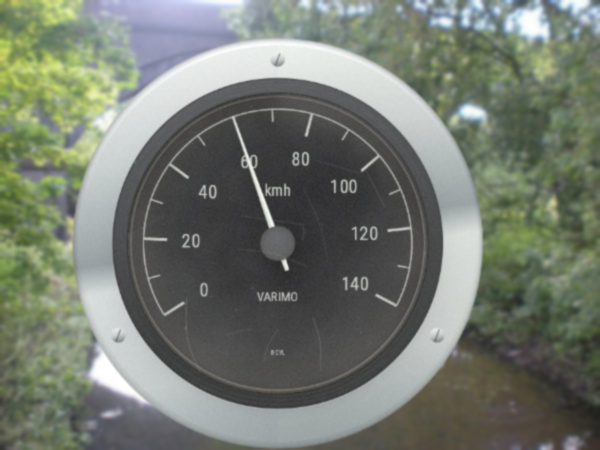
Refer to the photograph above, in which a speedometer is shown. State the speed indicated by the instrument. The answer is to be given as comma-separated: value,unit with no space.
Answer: 60,km/h
